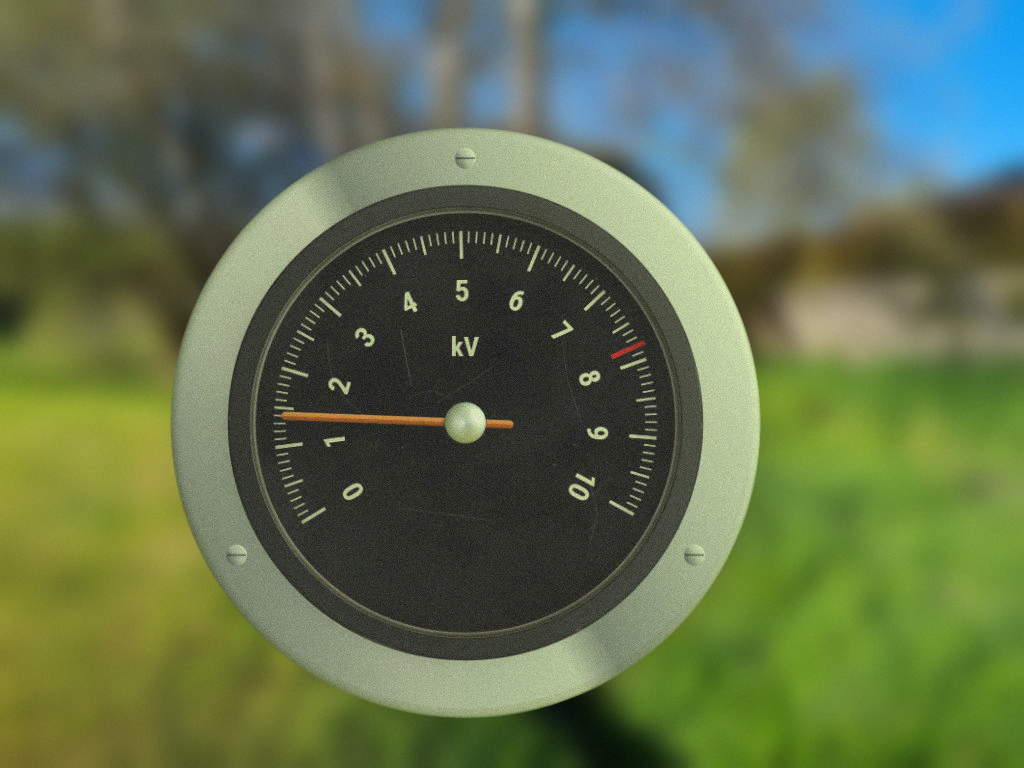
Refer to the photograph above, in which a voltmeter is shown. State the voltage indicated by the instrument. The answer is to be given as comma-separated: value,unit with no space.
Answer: 1.4,kV
